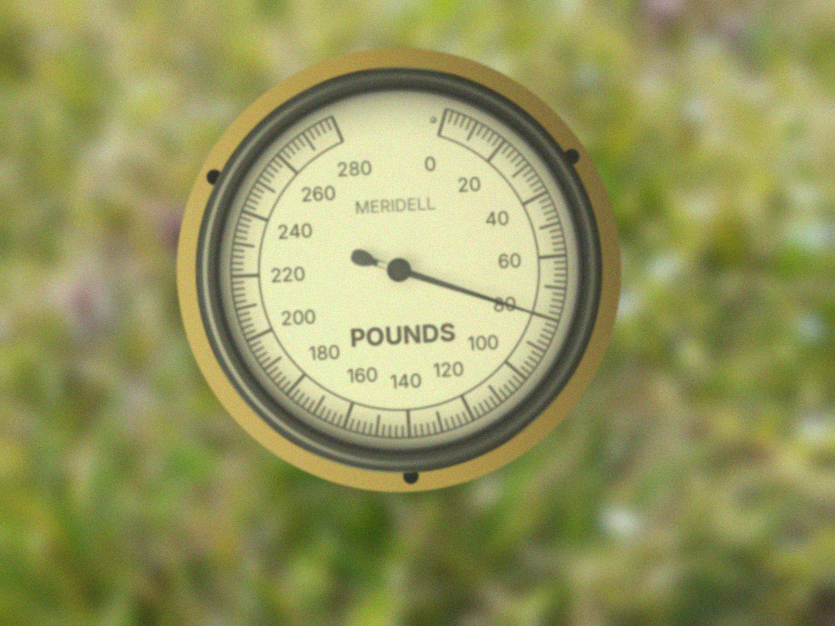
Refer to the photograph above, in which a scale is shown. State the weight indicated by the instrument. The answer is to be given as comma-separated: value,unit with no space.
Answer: 80,lb
